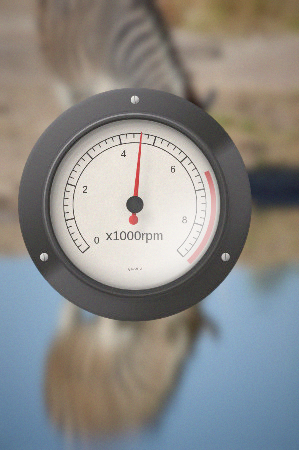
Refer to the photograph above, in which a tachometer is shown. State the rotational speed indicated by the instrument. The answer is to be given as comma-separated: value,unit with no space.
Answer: 4600,rpm
